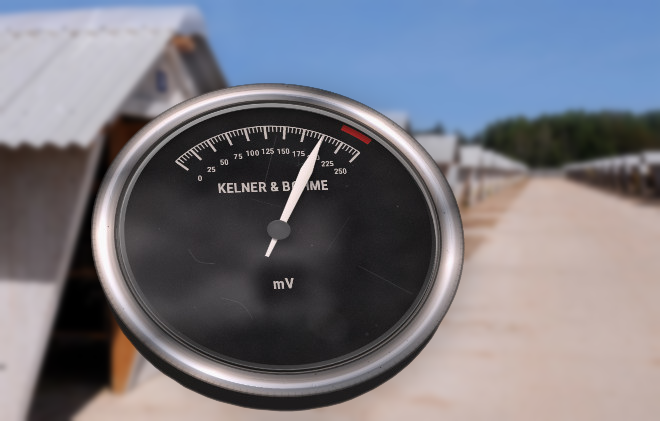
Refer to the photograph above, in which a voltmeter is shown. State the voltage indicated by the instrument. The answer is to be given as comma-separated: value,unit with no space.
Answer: 200,mV
